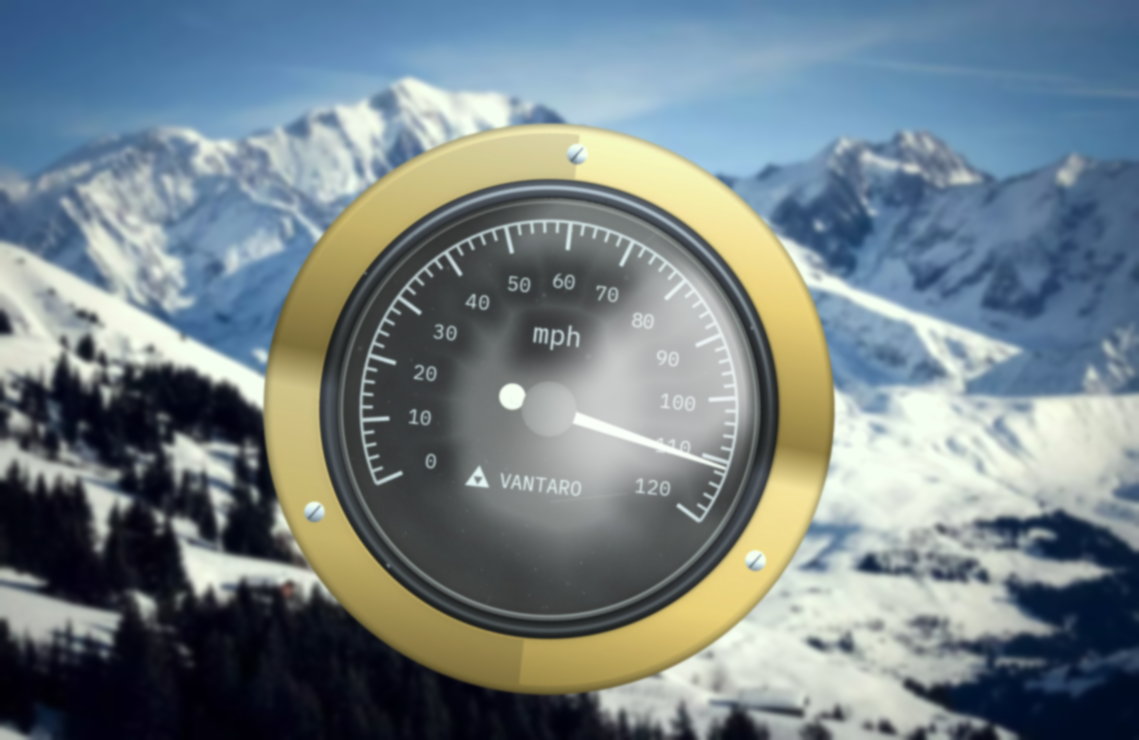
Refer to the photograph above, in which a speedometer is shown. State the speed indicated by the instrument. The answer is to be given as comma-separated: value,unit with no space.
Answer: 111,mph
